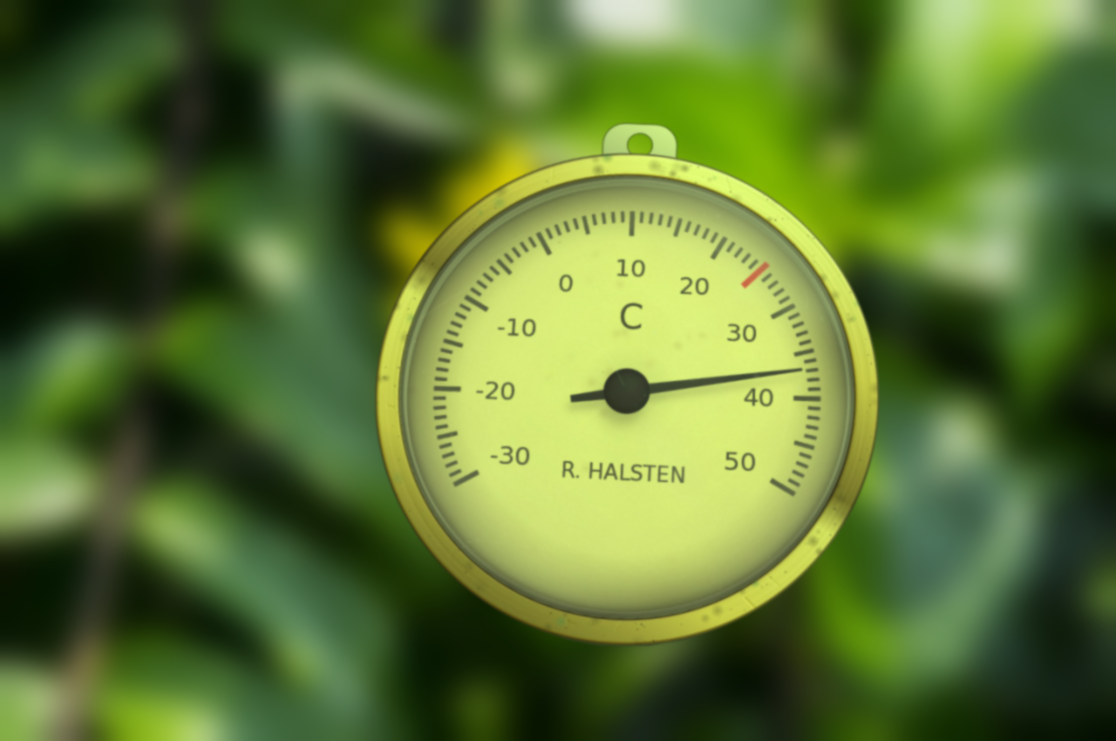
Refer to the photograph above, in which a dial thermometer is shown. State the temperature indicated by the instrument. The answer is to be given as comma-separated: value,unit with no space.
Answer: 37,°C
